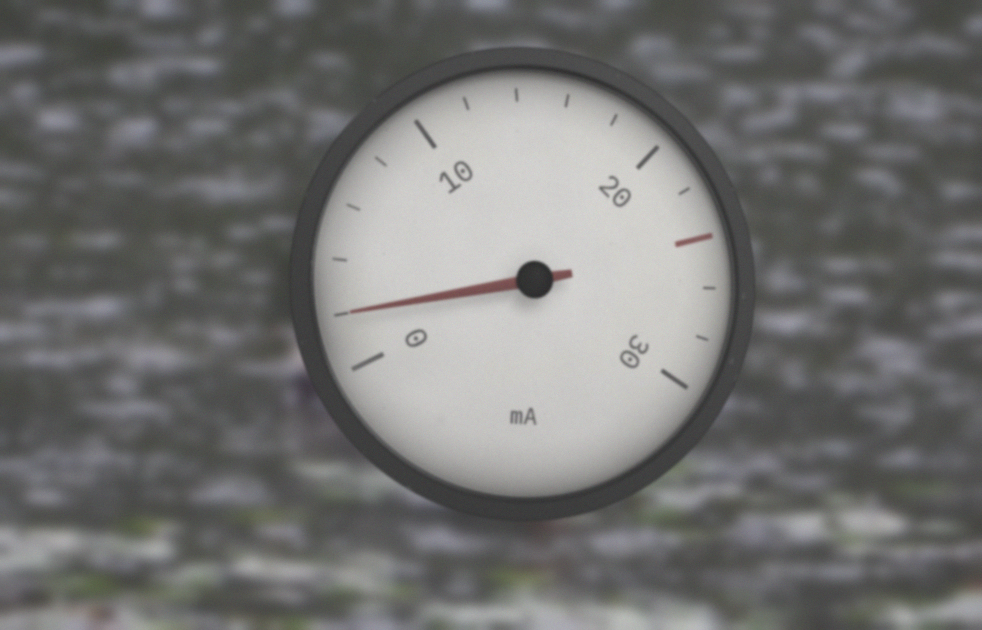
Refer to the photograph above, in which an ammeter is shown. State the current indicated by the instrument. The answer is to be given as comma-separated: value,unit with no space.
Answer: 2,mA
